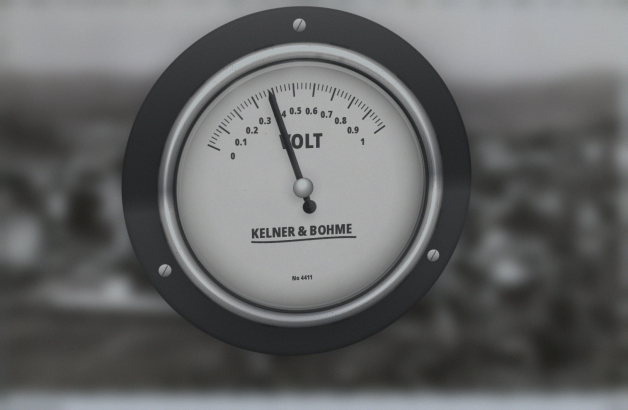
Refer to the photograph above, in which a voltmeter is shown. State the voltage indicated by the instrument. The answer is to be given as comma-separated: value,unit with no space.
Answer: 0.38,V
